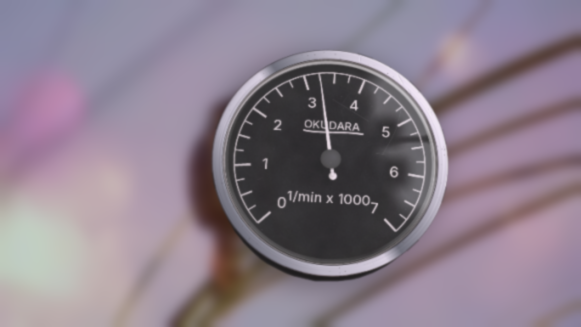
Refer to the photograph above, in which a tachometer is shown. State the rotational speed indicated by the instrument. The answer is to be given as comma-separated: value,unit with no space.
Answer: 3250,rpm
